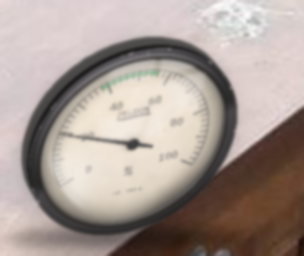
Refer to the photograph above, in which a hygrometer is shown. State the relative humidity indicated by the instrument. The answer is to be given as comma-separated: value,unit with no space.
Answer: 20,%
